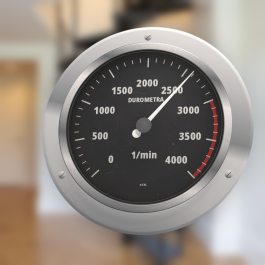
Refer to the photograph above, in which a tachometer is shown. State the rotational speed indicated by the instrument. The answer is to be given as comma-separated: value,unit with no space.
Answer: 2600,rpm
